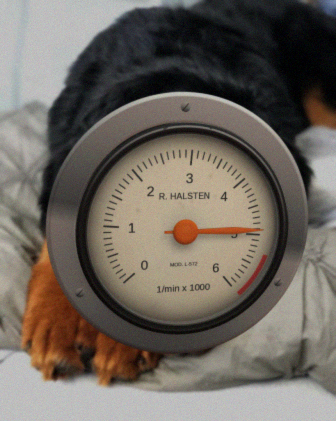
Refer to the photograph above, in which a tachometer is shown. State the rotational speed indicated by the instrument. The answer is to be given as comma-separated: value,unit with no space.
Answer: 4900,rpm
